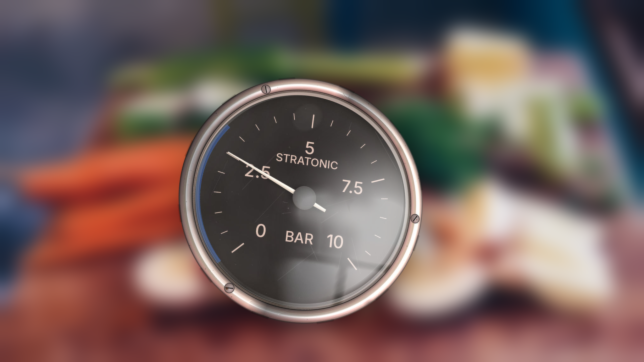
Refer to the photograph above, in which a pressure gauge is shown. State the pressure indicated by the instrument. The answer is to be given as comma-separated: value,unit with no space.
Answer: 2.5,bar
